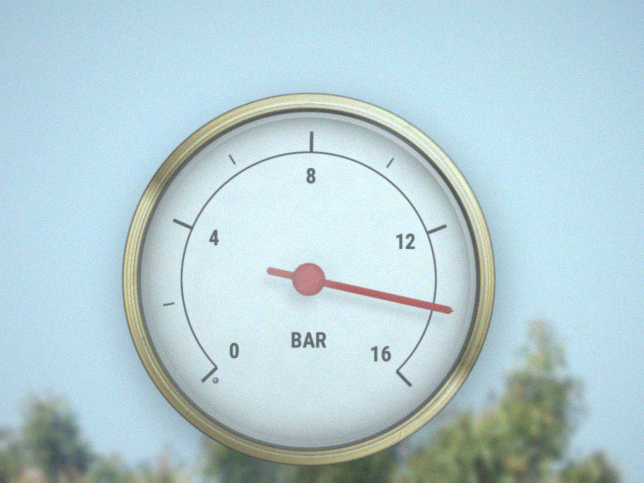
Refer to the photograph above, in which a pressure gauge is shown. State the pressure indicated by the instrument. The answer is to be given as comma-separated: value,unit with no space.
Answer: 14,bar
